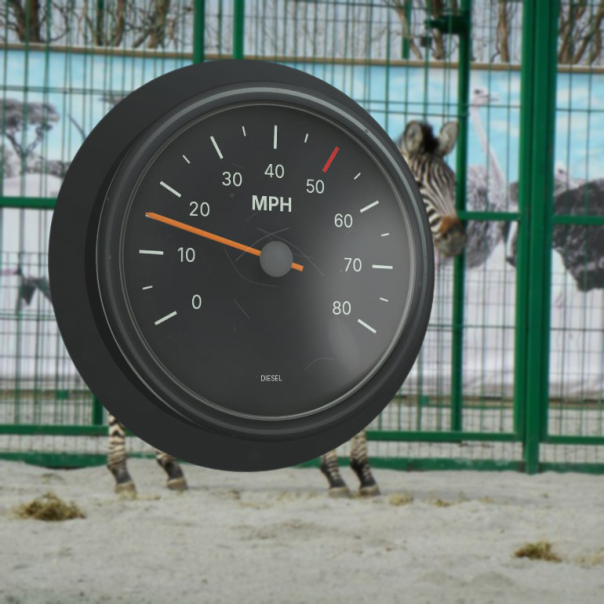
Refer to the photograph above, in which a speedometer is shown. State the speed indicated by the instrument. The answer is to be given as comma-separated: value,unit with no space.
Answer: 15,mph
